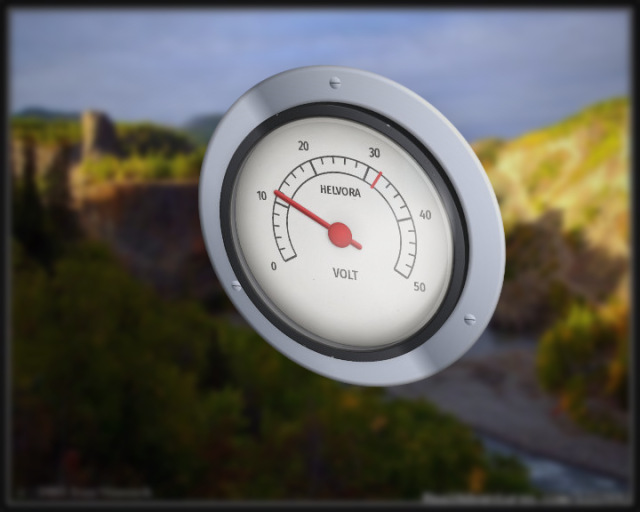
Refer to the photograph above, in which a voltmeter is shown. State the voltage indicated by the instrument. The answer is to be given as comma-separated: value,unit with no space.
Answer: 12,V
